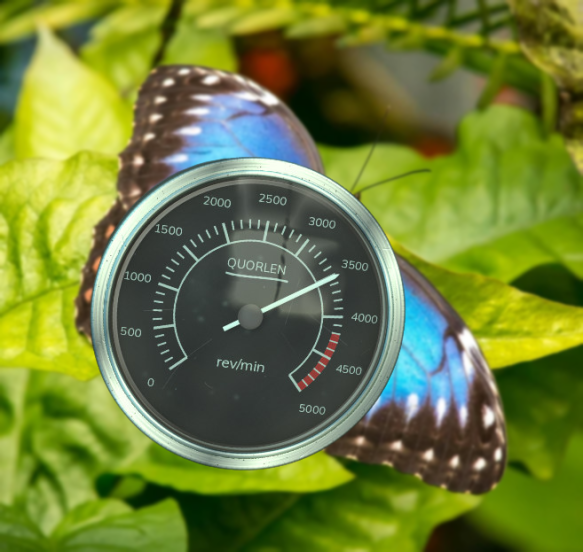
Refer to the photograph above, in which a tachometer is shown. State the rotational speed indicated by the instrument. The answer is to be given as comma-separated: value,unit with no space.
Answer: 3500,rpm
